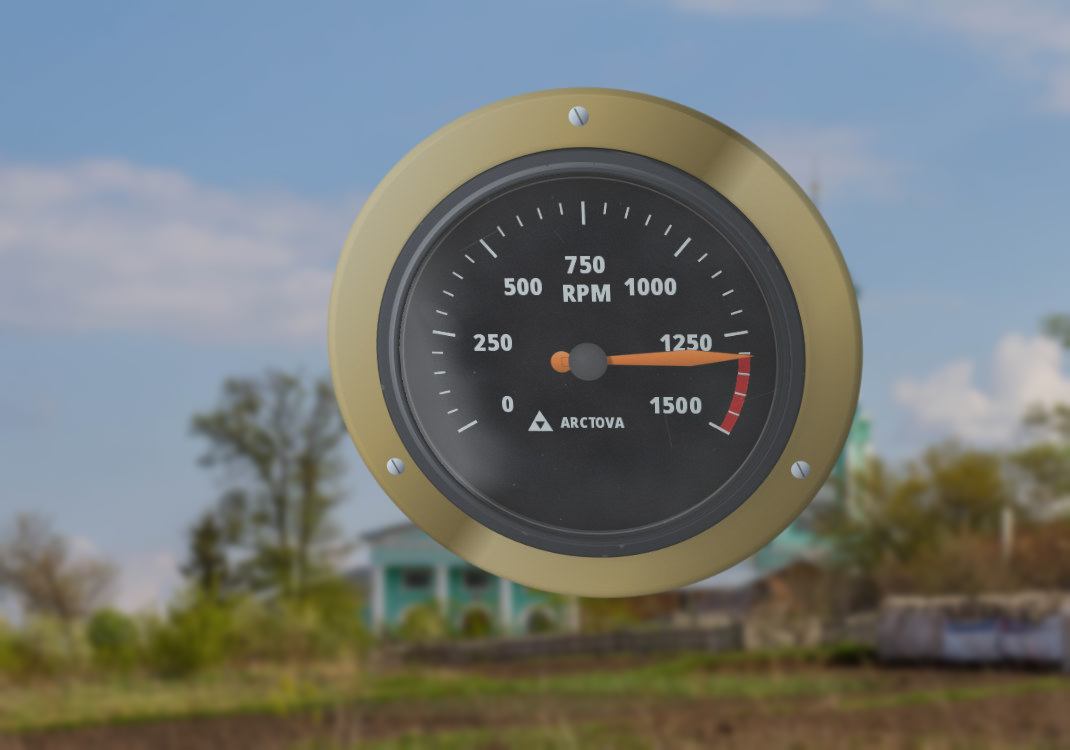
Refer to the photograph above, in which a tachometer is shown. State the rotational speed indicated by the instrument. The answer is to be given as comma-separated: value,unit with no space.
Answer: 1300,rpm
